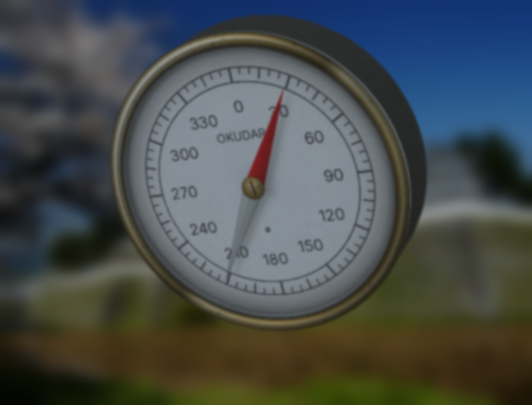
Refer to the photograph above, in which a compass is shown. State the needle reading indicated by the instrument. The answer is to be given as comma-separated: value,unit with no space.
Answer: 30,°
